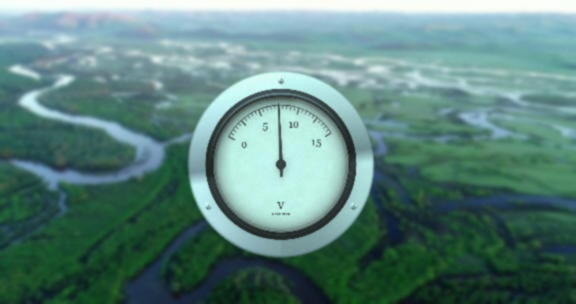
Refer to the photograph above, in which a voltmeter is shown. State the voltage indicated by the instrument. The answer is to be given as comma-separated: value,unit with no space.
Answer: 7.5,V
